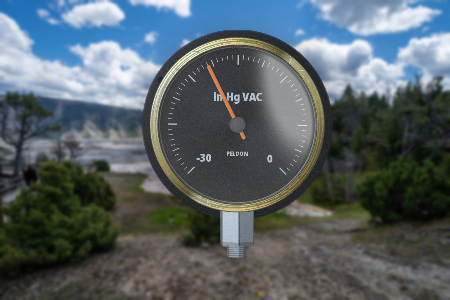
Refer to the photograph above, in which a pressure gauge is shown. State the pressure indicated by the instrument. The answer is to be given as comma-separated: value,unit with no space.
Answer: -18,inHg
